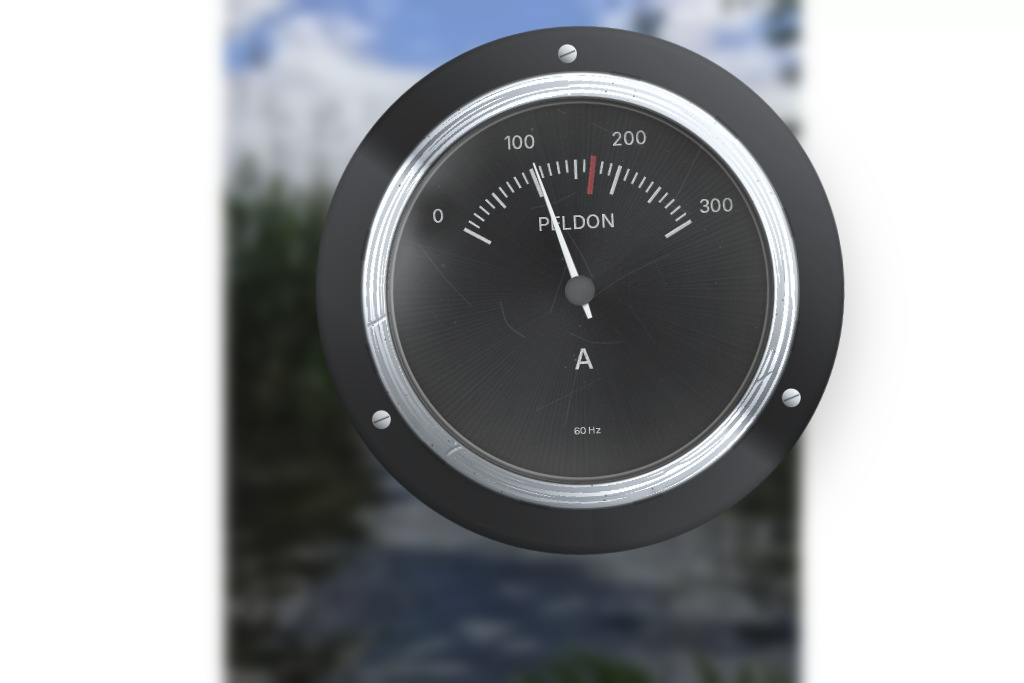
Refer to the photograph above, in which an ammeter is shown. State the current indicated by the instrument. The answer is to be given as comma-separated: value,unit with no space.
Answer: 105,A
